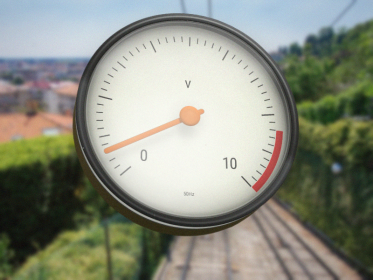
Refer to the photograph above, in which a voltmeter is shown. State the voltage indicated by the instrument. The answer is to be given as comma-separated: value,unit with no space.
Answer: 0.6,V
